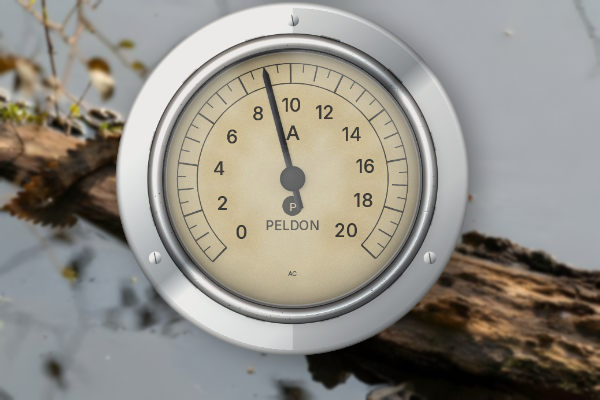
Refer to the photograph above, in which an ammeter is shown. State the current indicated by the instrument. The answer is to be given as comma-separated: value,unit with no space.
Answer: 9,A
